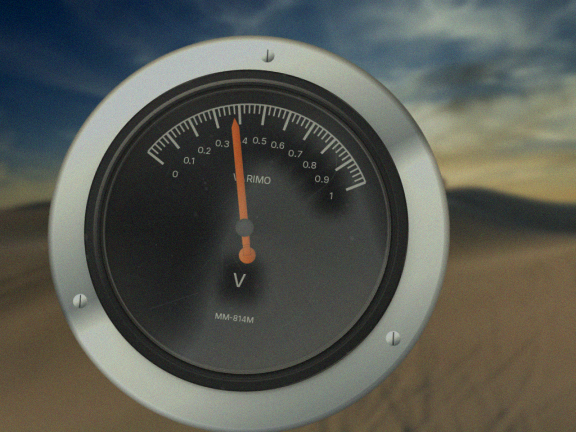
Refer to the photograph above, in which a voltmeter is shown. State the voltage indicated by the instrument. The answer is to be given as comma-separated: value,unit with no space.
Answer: 0.38,V
